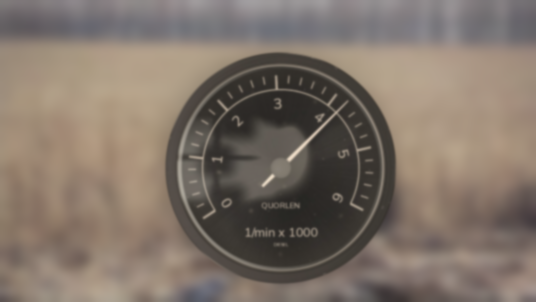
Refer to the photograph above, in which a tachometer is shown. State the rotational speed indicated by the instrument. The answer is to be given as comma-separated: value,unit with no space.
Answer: 4200,rpm
